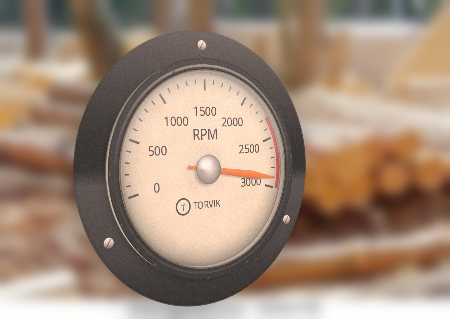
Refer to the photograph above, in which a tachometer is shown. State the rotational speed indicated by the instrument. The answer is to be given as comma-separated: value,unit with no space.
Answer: 2900,rpm
